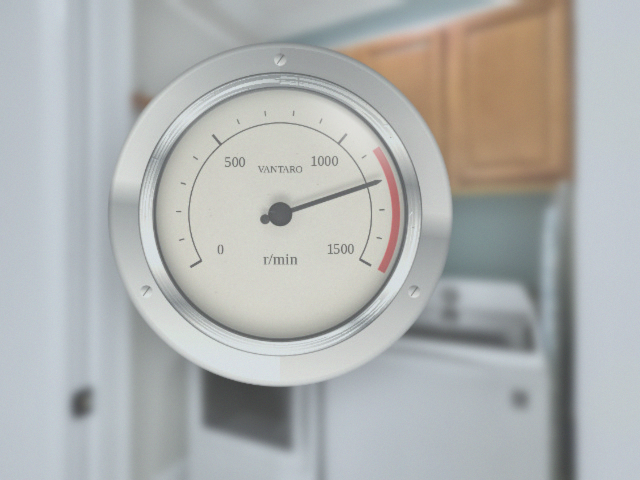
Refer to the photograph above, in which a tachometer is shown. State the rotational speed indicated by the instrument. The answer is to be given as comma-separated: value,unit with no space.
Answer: 1200,rpm
